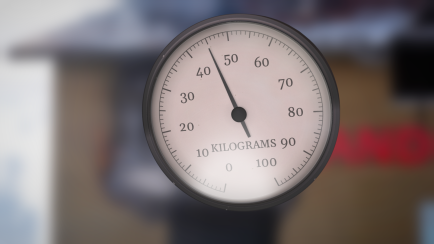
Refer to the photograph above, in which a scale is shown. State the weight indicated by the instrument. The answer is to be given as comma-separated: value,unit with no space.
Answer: 45,kg
